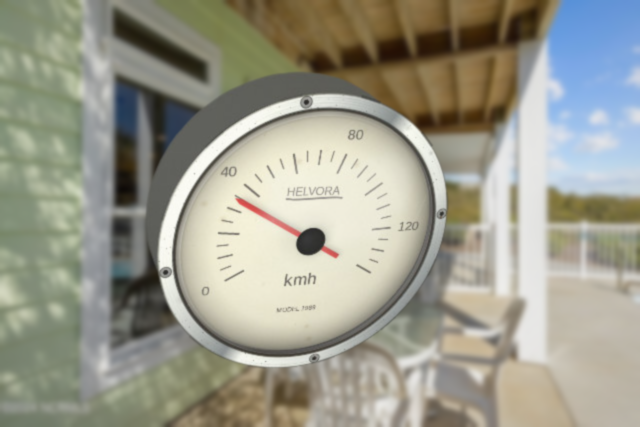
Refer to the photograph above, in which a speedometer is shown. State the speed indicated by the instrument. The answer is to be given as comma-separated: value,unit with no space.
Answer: 35,km/h
